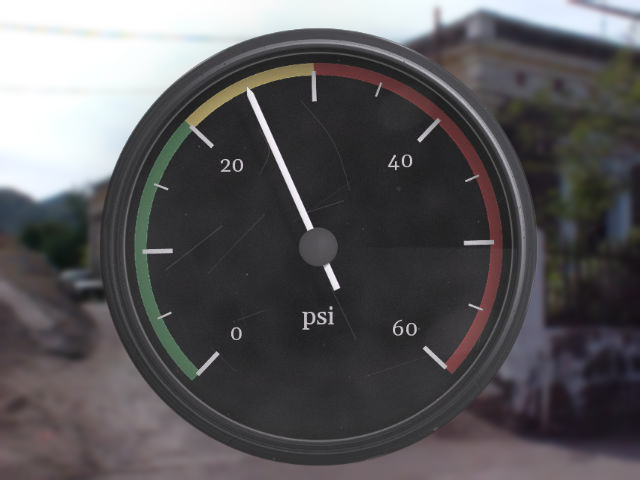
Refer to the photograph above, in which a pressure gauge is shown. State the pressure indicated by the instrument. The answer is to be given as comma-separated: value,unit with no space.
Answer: 25,psi
